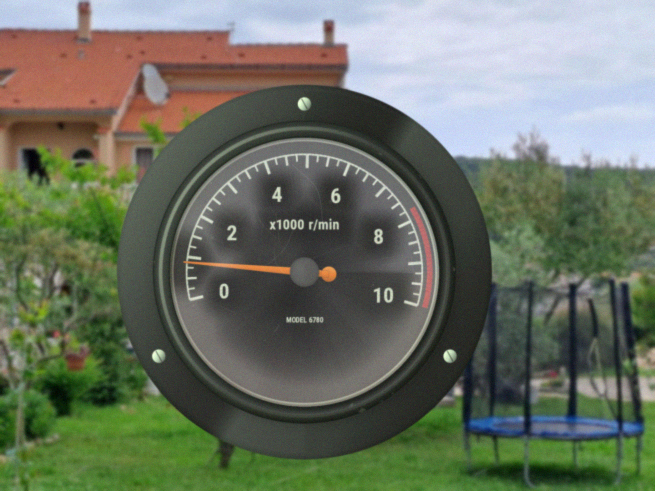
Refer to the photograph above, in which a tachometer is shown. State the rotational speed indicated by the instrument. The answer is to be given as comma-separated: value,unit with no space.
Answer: 875,rpm
